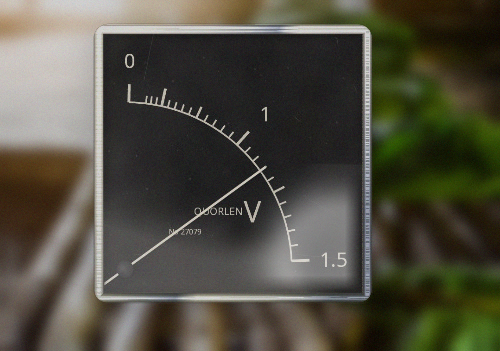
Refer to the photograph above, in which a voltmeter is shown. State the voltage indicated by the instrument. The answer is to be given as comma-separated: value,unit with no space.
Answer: 1.15,V
